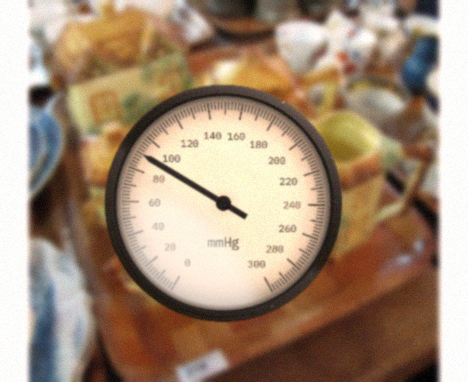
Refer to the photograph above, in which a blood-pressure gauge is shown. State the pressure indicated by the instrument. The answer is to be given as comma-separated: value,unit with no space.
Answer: 90,mmHg
